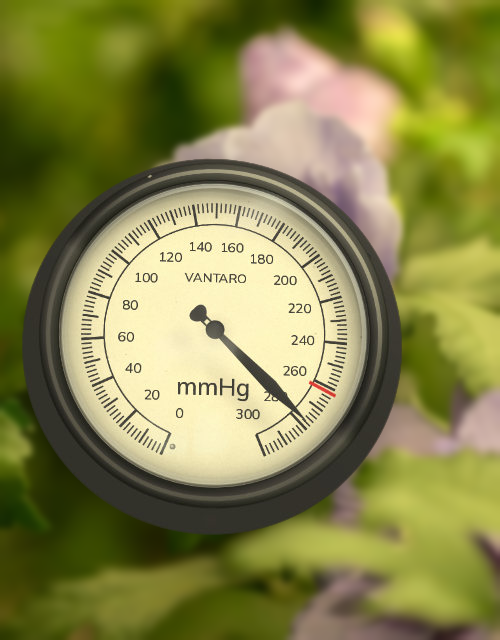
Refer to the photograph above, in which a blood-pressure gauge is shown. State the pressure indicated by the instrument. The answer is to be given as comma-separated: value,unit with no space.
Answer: 278,mmHg
